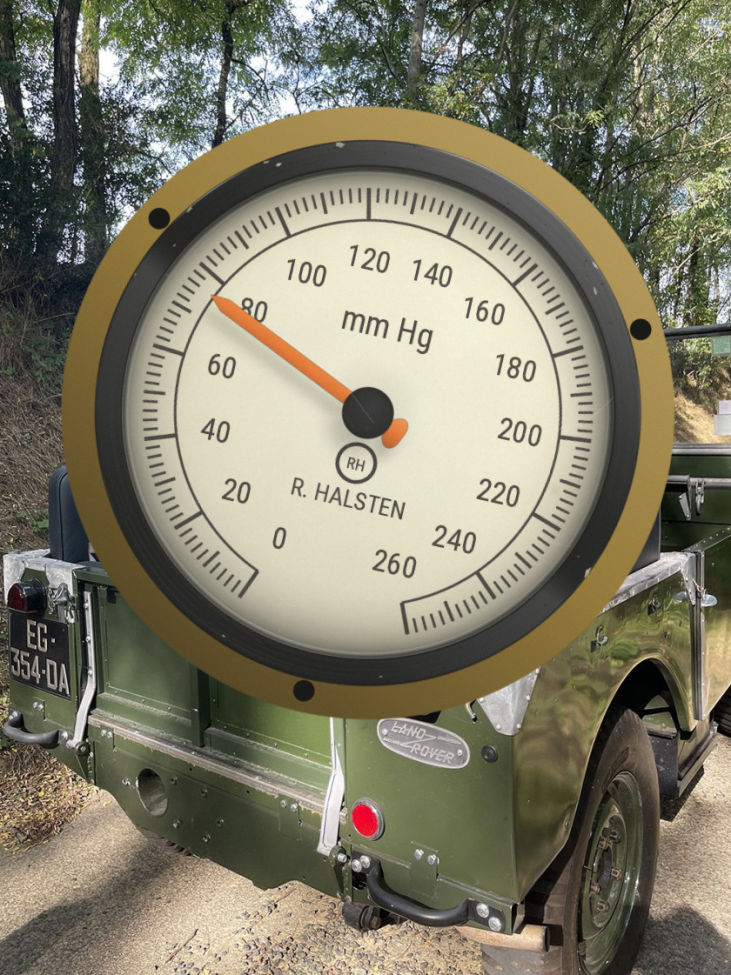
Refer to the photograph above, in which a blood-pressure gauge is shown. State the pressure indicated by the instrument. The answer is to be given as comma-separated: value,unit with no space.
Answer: 76,mmHg
